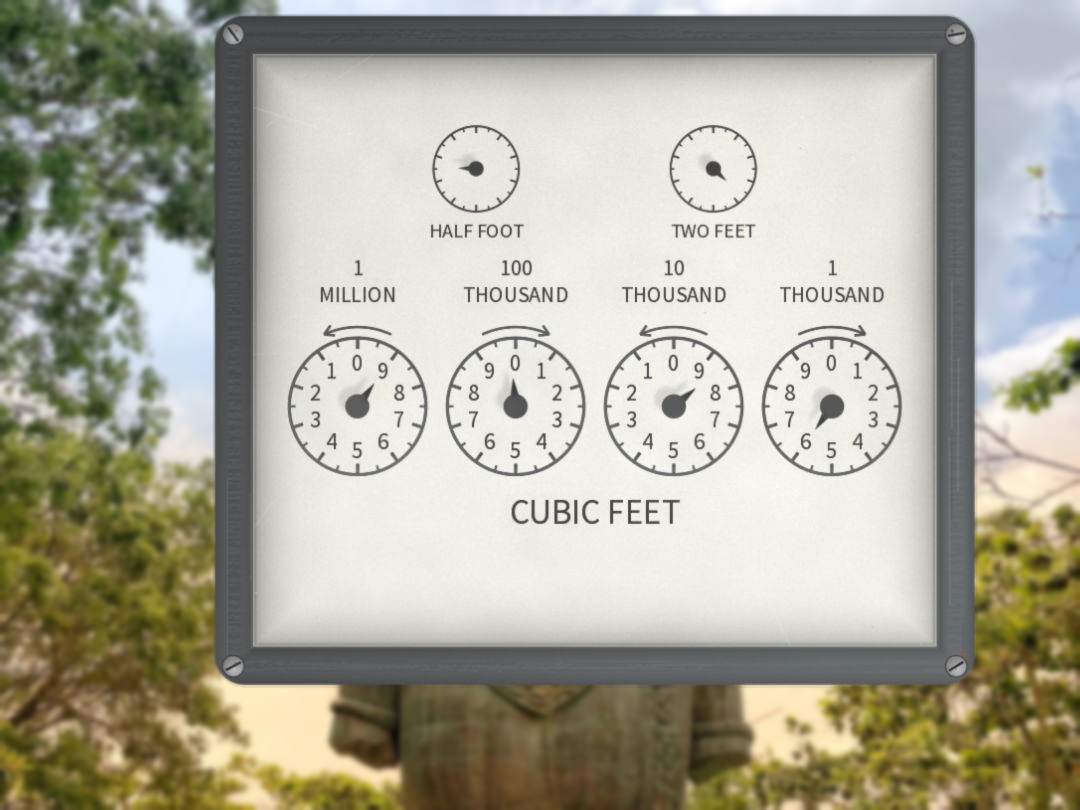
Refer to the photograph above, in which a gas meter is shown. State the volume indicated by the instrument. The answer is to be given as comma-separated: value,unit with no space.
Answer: 898600,ft³
